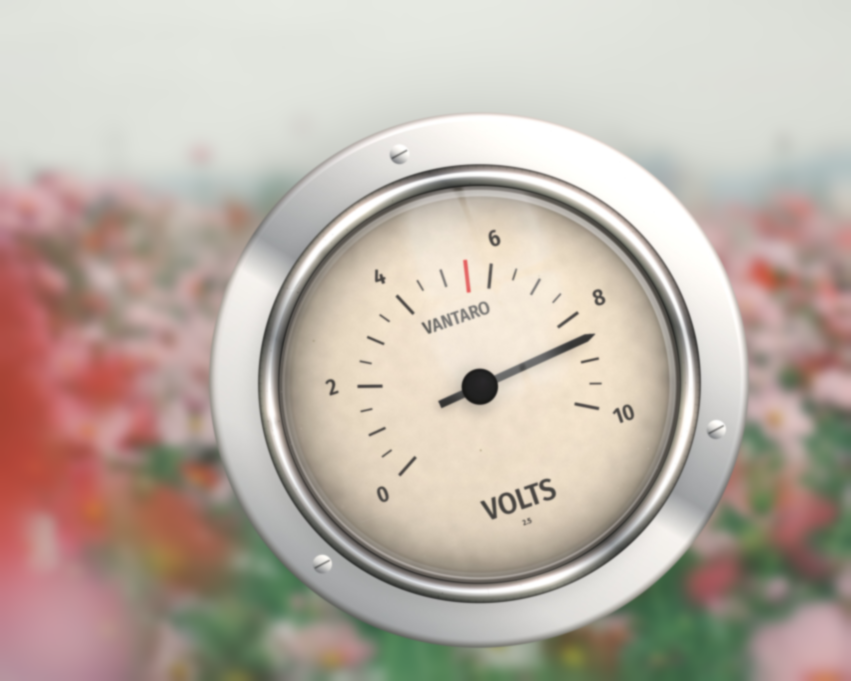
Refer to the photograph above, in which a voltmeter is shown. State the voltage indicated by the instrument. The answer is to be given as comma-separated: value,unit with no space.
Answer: 8.5,V
